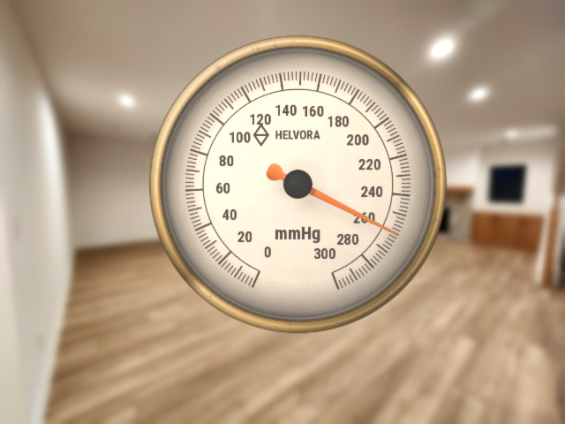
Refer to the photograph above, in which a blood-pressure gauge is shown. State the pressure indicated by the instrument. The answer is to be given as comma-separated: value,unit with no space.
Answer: 260,mmHg
